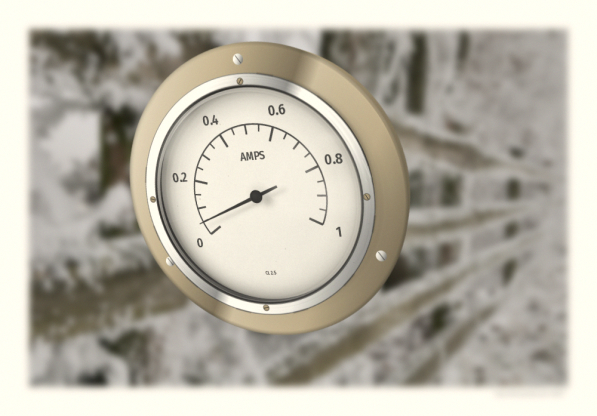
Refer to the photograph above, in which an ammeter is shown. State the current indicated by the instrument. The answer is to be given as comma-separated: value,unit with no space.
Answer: 0.05,A
